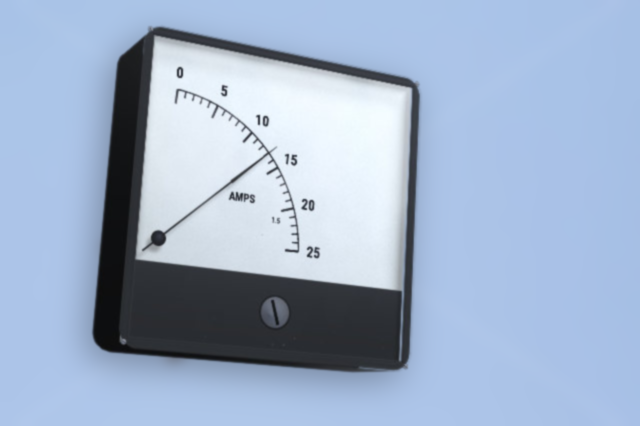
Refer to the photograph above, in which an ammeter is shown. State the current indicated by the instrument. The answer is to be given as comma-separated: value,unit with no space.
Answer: 13,A
